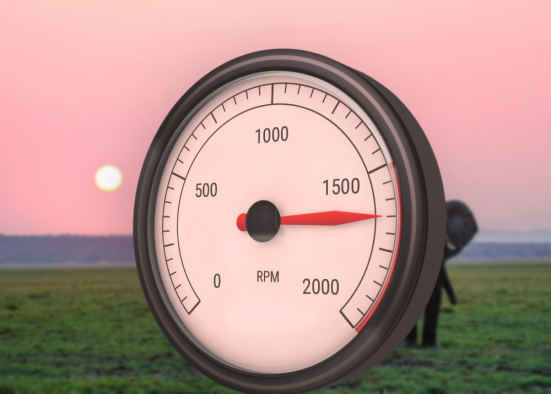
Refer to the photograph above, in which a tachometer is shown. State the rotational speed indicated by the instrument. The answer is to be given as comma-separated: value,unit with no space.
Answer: 1650,rpm
